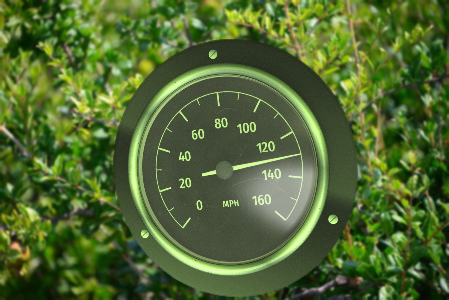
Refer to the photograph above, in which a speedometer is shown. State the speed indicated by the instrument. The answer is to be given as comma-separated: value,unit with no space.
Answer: 130,mph
